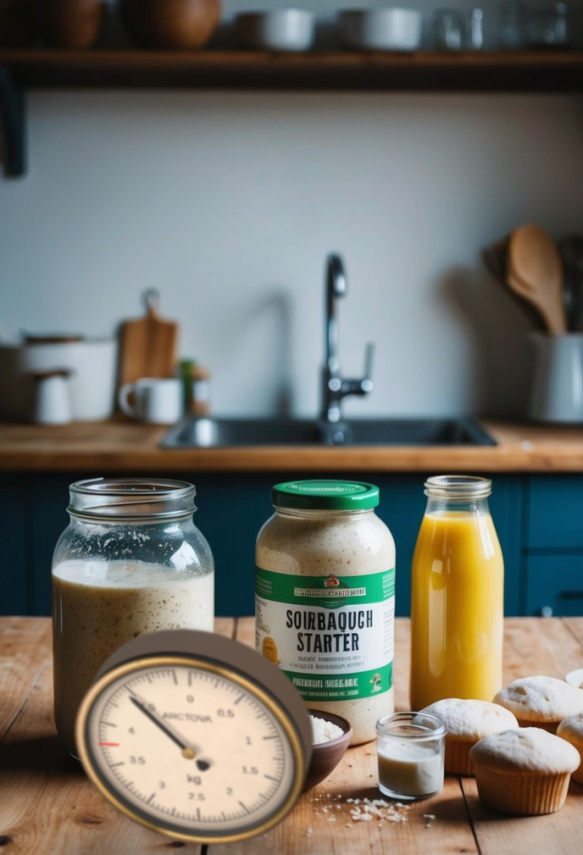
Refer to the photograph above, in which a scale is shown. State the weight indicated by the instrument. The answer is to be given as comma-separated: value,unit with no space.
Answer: 4.5,kg
